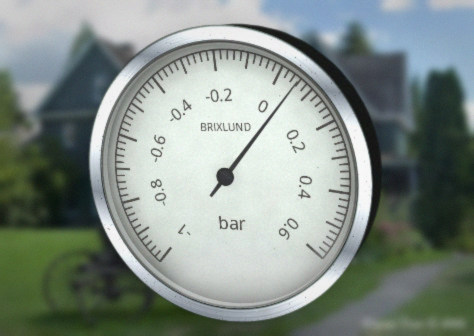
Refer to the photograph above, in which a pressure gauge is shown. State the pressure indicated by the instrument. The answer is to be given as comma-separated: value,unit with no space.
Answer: 0.06,bar
